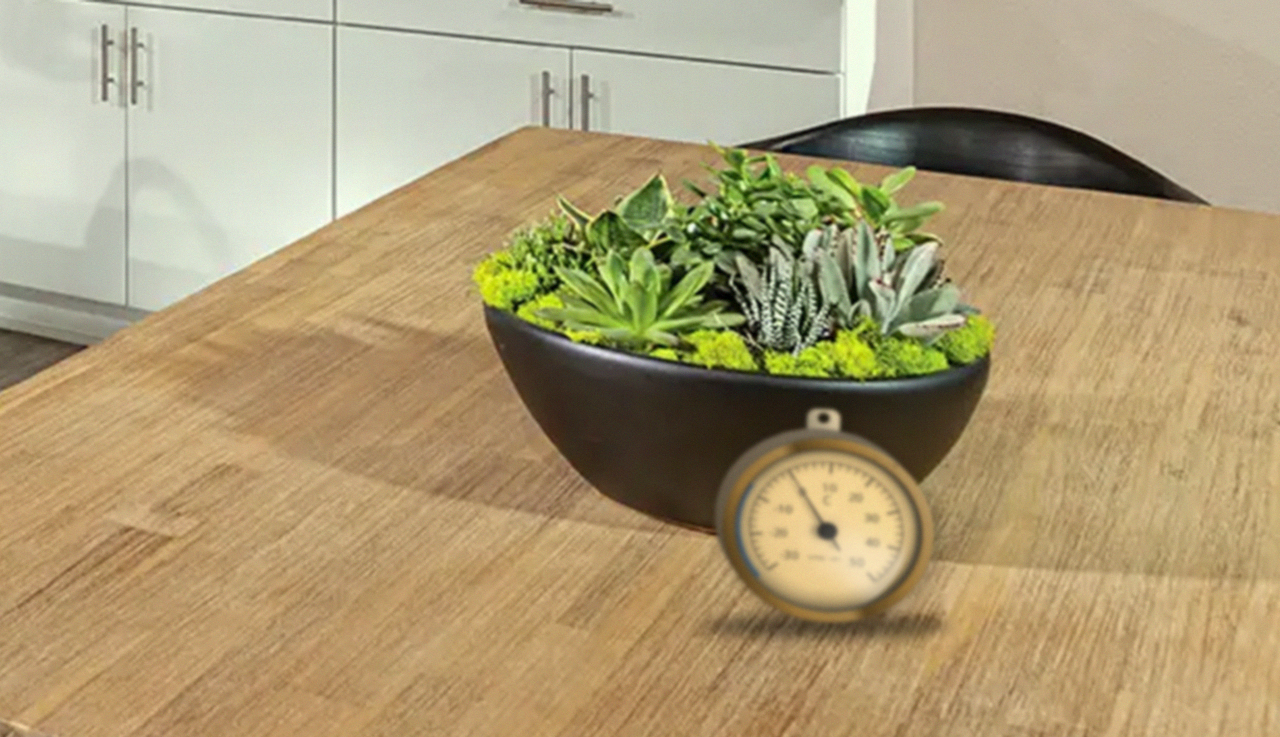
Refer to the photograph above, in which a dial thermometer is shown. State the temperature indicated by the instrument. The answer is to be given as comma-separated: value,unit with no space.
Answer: 0,°C
